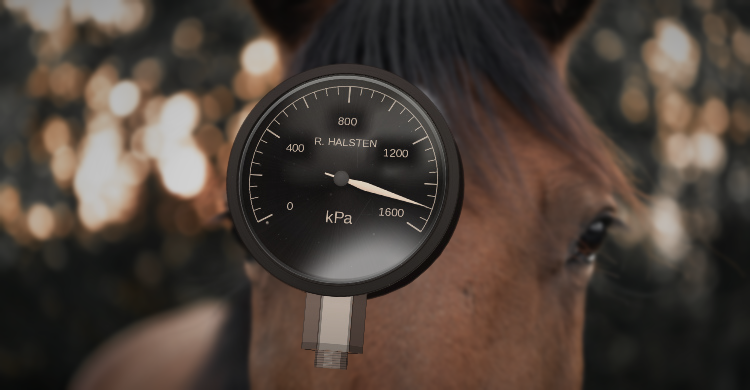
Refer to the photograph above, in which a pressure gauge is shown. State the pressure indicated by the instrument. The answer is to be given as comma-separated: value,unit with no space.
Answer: 1500,kPa
